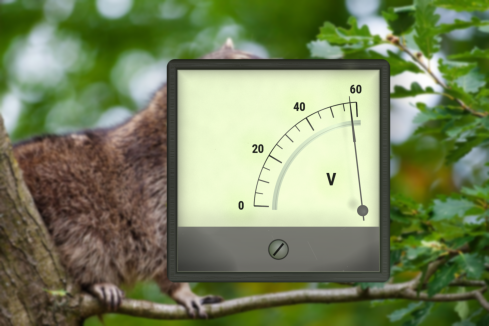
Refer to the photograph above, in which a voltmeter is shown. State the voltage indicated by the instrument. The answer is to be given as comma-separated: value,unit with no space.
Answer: 57.5,V
